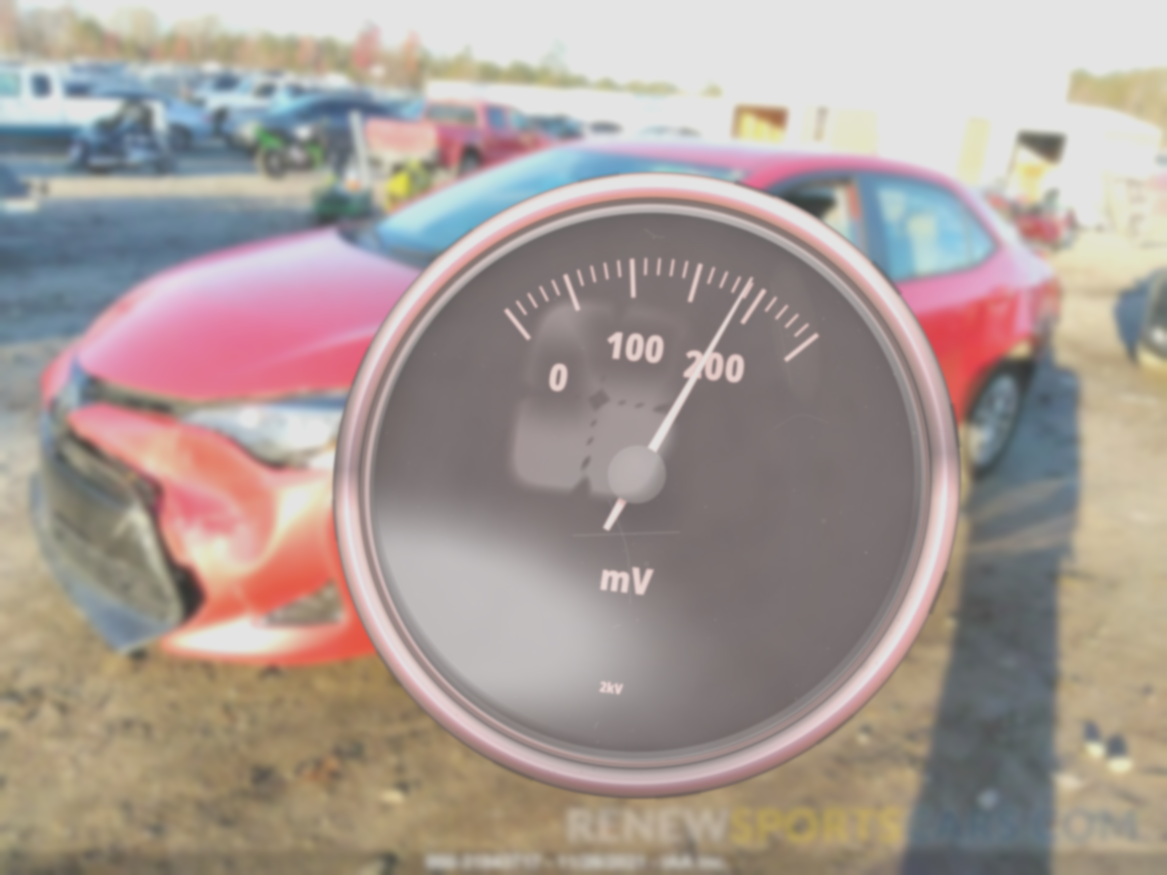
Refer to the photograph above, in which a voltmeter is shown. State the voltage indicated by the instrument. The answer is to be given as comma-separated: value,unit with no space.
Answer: 190,mV
